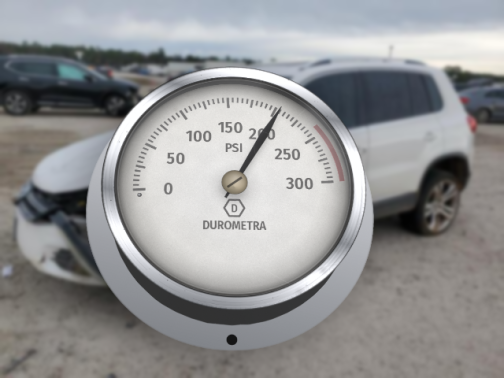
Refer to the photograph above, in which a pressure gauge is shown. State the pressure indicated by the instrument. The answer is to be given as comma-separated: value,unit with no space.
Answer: 205,psi
